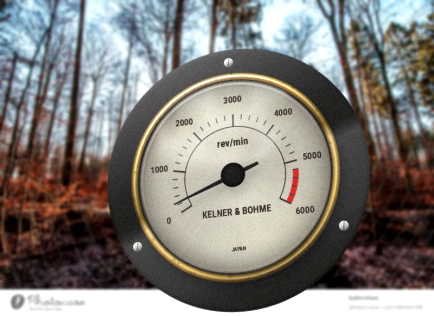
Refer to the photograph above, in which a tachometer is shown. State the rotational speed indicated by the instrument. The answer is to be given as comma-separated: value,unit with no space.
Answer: 200,rpm
